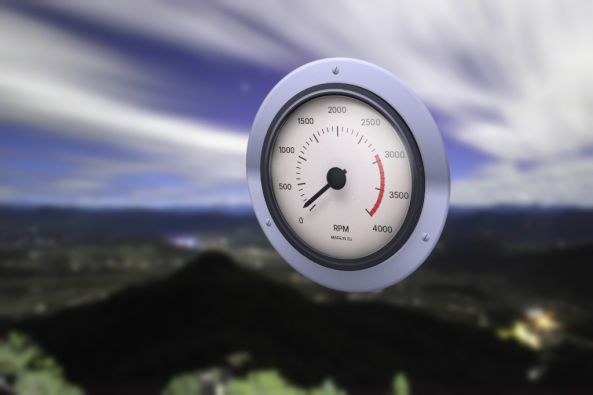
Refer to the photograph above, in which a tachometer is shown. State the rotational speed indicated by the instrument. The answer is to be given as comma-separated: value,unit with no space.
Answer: 100,rpm
